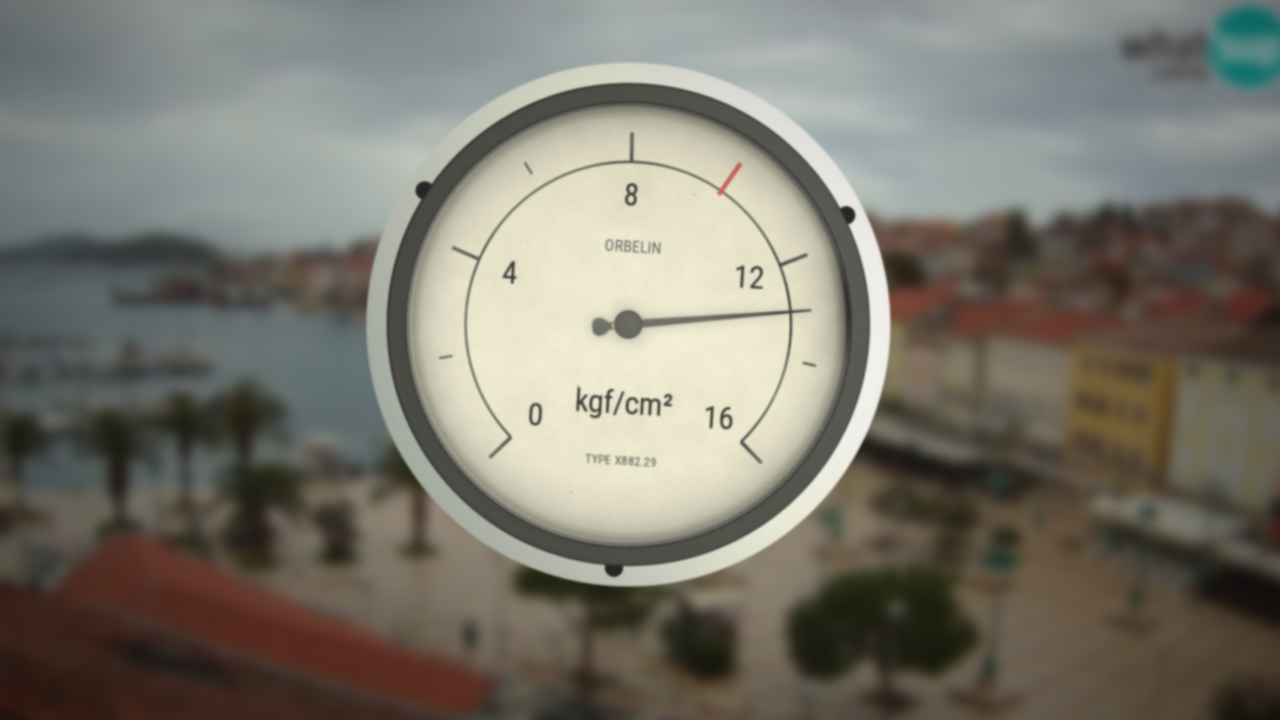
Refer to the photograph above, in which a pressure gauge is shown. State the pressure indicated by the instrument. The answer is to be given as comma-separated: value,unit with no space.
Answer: 13,kg/cm²
